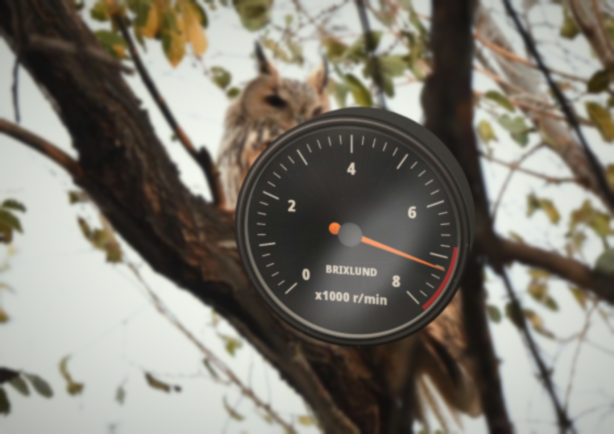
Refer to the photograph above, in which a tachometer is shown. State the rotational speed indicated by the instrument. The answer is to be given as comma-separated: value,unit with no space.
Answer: 7200,rpm
